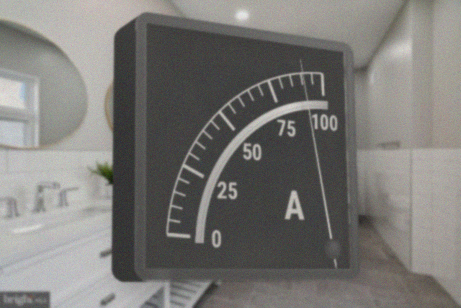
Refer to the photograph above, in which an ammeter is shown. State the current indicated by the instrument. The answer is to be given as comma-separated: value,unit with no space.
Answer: 90,A
